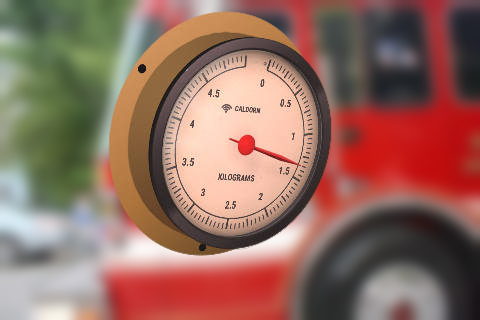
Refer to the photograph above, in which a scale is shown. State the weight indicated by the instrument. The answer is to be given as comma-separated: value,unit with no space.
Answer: 1.35,kg
